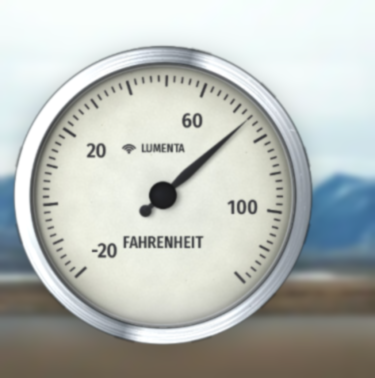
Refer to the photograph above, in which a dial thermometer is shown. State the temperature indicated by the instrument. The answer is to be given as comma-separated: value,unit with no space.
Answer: 74,°F
